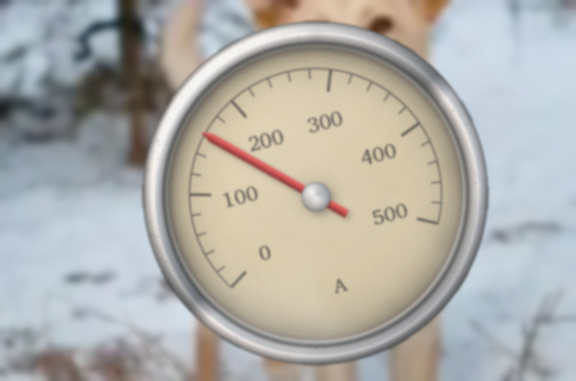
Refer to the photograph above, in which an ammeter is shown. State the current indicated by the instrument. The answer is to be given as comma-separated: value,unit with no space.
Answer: 160,A
